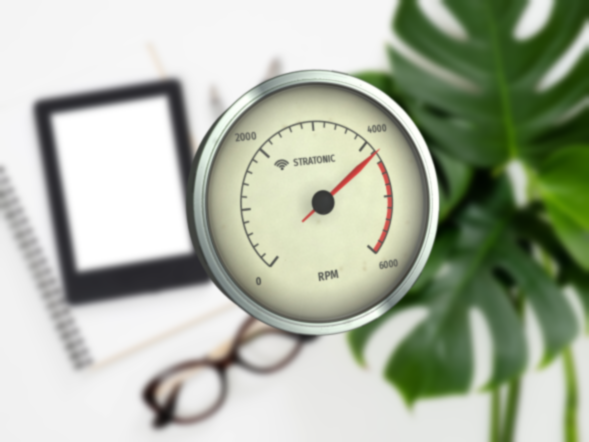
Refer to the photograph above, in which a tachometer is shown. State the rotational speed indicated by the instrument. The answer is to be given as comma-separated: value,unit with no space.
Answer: 4200,rpm
